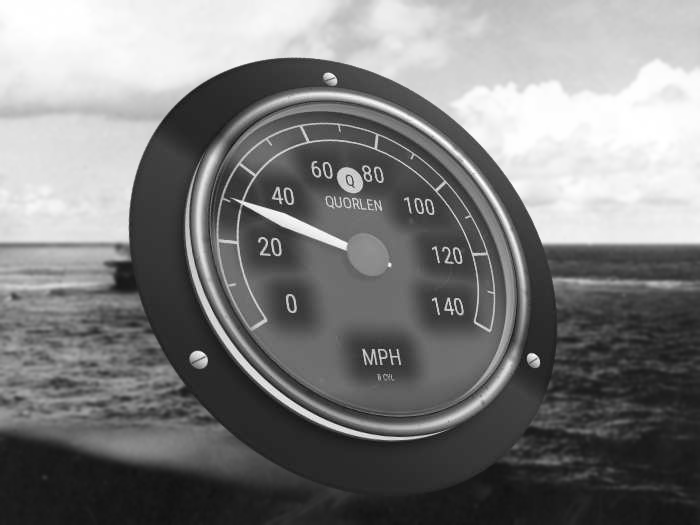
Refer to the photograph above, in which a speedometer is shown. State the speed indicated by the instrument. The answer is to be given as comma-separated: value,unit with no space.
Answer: 30,mph
